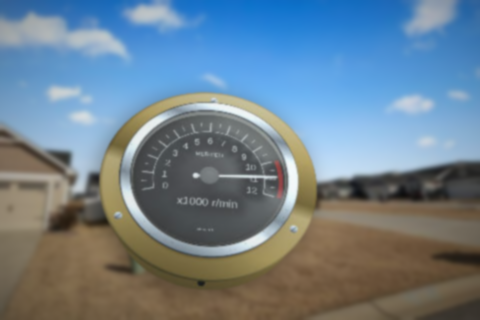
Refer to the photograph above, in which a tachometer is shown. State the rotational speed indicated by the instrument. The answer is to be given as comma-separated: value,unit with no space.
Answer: 11000,rpm
